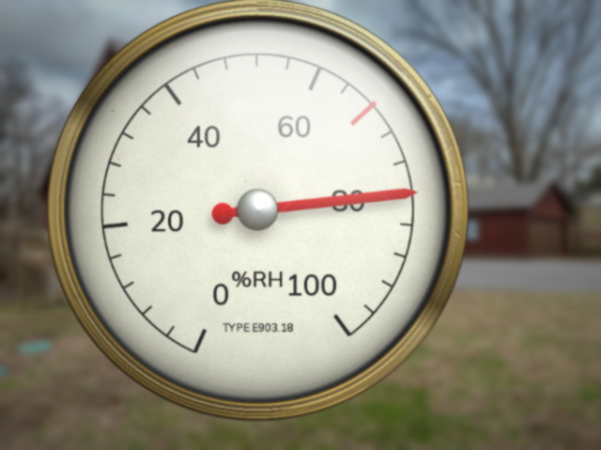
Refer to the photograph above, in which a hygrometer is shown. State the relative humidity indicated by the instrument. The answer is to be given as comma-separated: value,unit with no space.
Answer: 80,%
